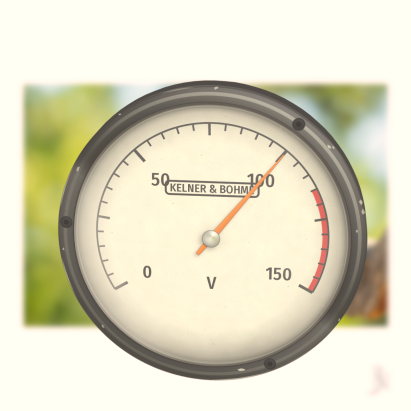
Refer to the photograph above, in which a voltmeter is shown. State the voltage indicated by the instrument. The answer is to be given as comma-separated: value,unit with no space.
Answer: 100,V
